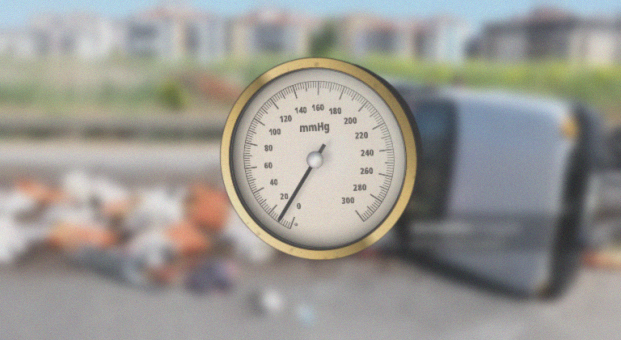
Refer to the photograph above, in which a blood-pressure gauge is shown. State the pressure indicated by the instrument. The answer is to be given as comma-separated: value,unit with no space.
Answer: 10,mmHg
